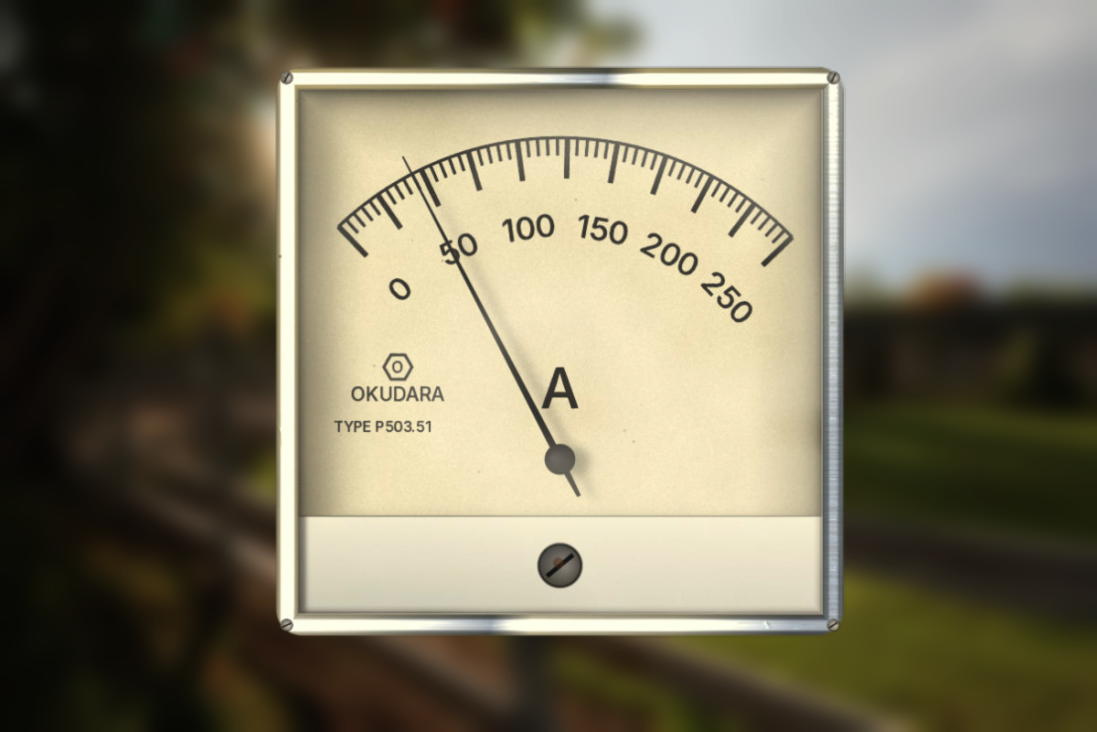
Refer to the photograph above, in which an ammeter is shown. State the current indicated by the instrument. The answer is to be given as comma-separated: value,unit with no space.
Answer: 45,A
